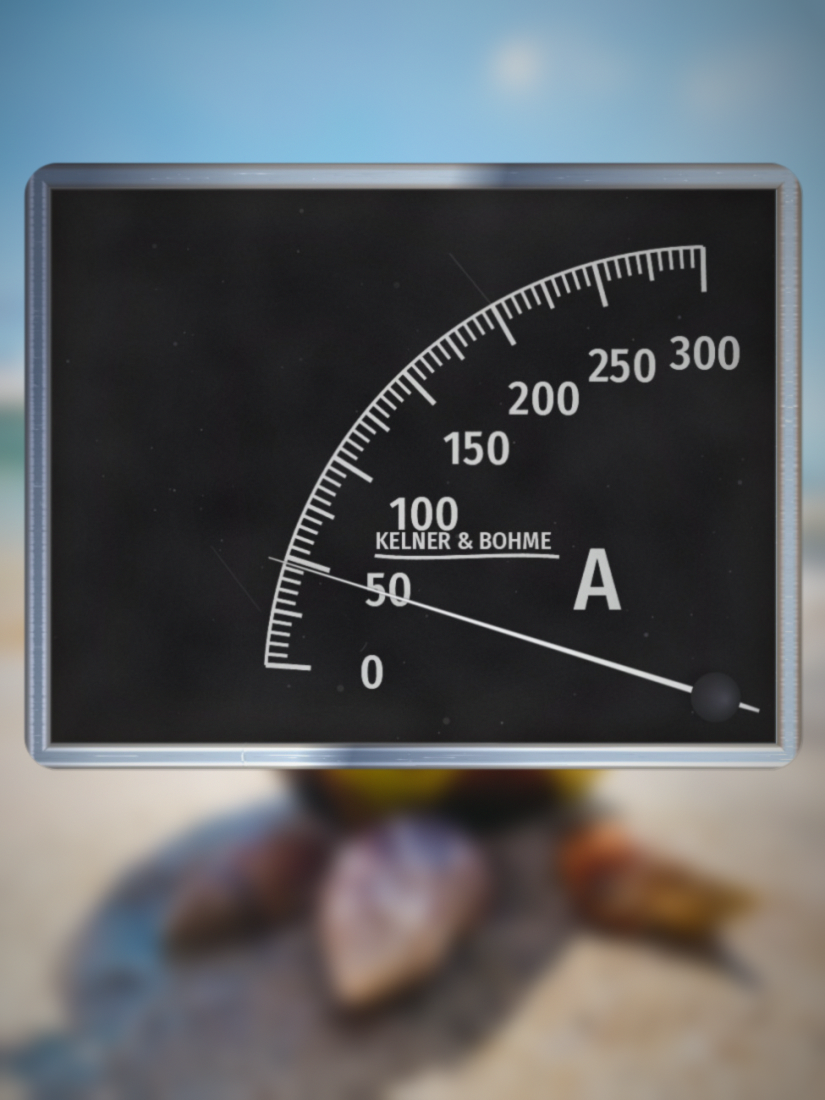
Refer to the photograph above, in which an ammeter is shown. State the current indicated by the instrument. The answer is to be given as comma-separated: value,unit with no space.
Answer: 47.5,A
